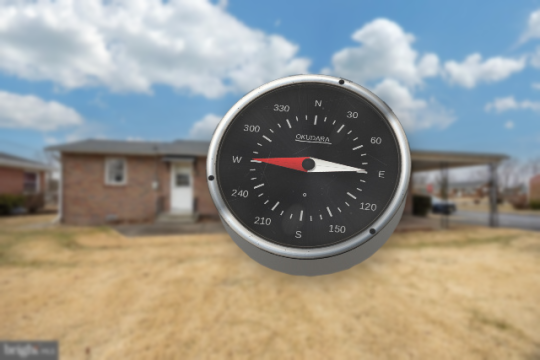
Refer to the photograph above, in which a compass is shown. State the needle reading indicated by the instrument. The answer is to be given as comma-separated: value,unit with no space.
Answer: 270,°
